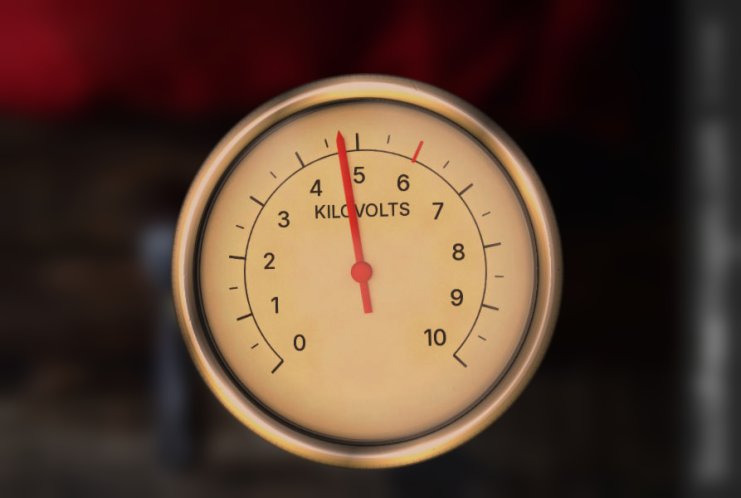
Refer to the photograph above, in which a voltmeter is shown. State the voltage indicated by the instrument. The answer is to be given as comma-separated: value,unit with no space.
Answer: 4.75,kV
